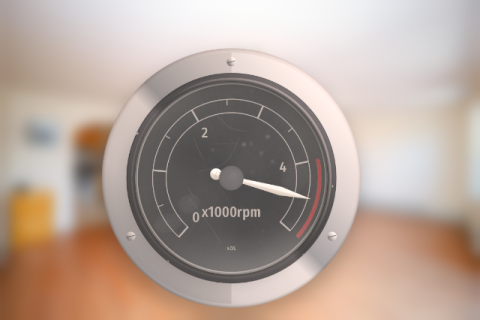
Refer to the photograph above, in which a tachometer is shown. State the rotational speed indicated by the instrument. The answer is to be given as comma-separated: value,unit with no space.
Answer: 4500,rpm
